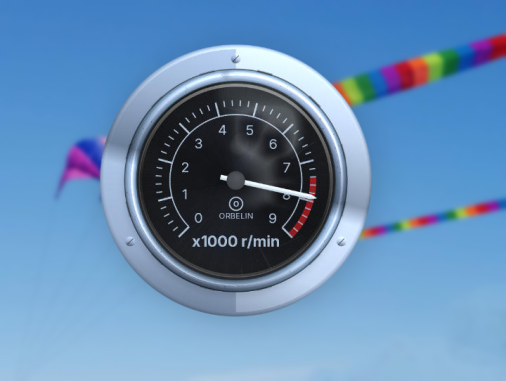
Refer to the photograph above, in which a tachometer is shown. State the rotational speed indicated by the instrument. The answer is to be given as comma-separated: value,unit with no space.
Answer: 7900,rpm
